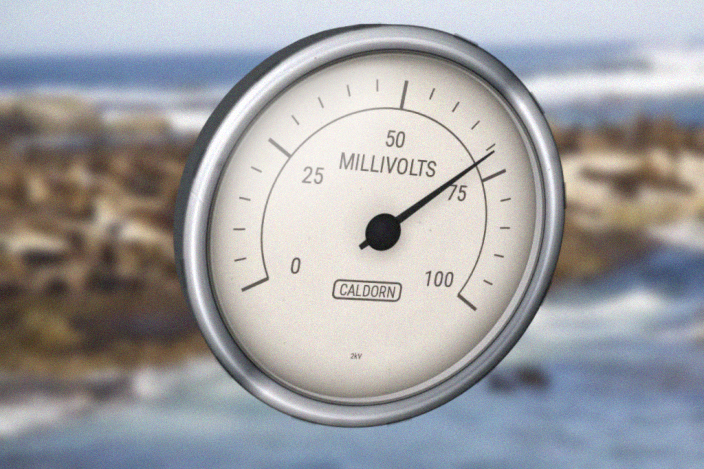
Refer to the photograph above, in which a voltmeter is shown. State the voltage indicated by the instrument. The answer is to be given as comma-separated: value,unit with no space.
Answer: 70,mV
